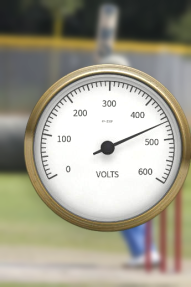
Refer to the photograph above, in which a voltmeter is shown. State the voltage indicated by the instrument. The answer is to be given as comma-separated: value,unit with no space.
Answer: 460,V
